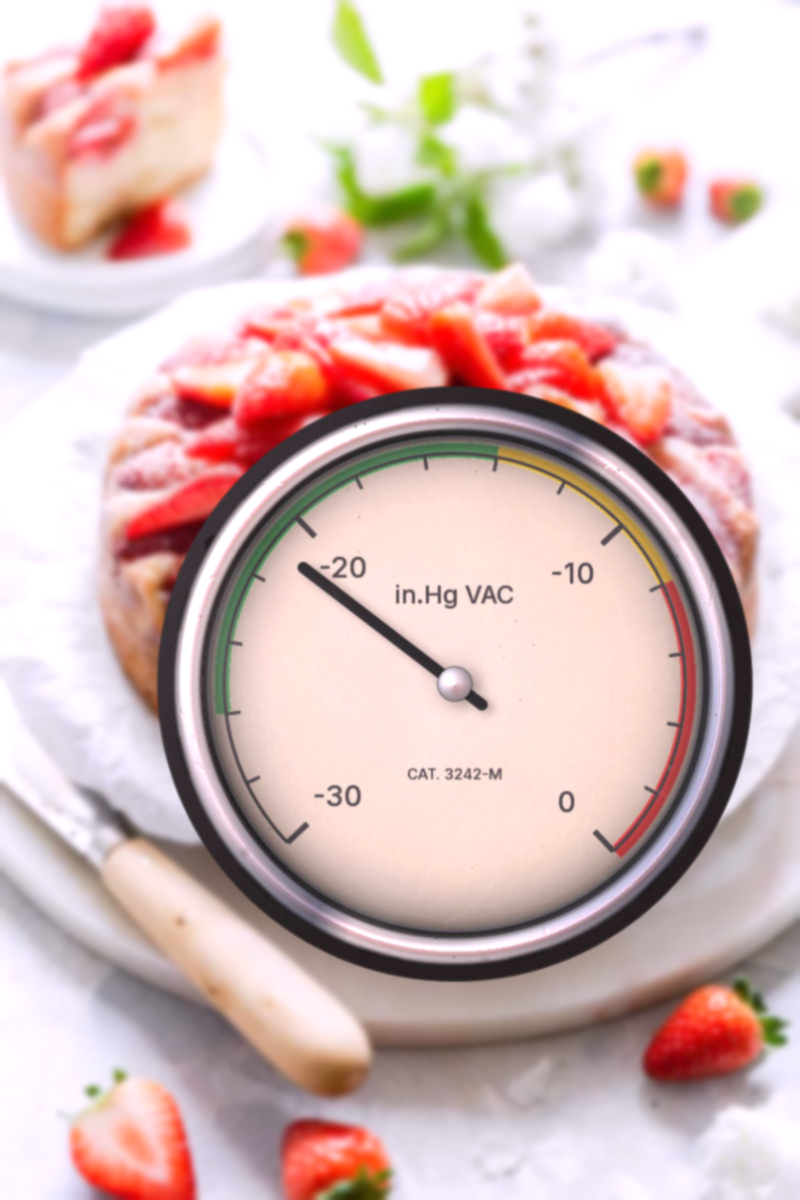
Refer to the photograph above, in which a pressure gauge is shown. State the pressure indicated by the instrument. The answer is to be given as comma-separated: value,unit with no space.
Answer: -21,inHg
